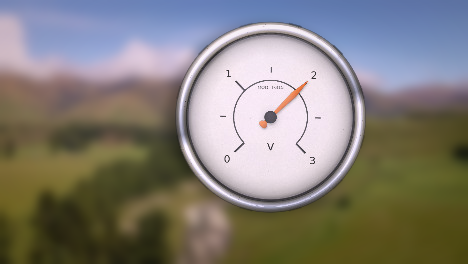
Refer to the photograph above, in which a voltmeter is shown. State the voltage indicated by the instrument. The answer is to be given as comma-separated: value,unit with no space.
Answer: 2,V
